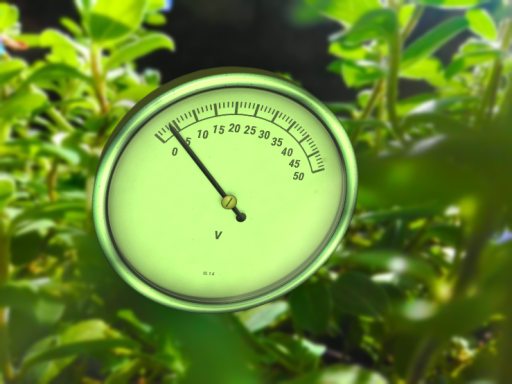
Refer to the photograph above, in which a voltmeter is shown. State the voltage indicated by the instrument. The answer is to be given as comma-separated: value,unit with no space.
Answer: 4,V
